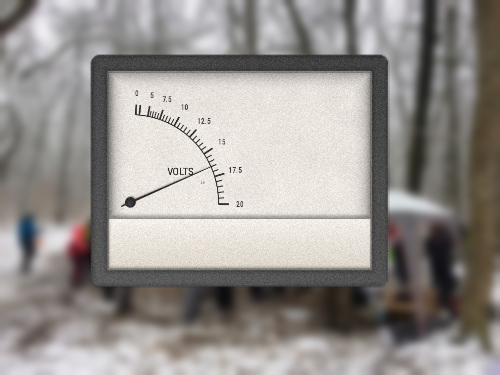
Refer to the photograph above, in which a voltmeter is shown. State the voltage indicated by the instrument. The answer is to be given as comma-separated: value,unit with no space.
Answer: 16.5,V
